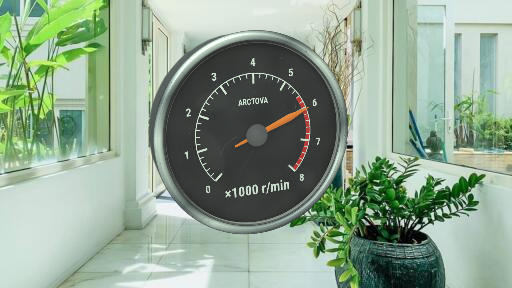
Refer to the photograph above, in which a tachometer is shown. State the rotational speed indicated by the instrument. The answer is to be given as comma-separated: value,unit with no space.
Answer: 6000,rpm
